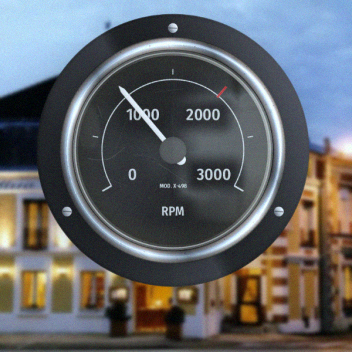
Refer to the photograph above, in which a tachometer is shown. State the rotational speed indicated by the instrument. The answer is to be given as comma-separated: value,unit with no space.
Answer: 1000,rpm
